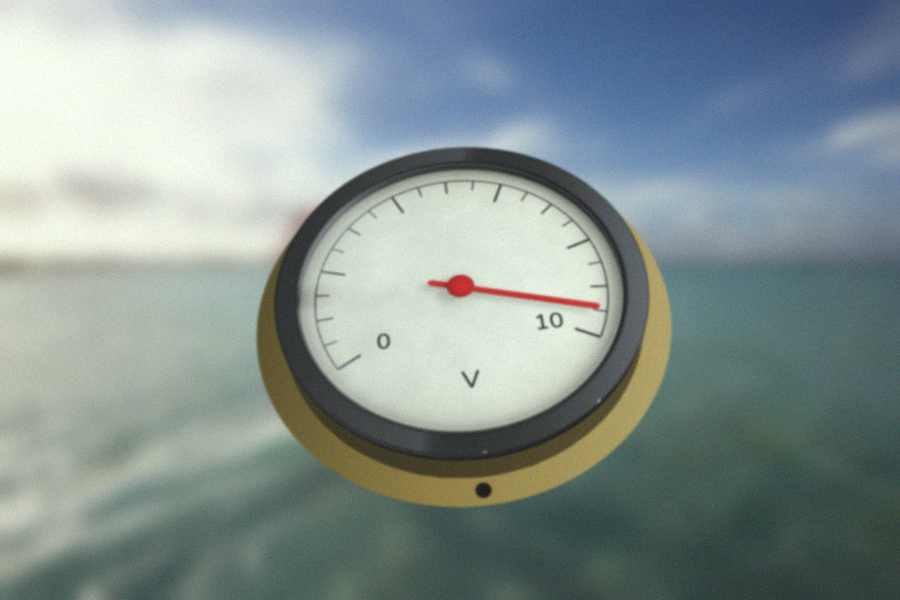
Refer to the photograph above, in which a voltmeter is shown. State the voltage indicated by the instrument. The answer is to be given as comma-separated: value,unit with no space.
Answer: 9.5,V
